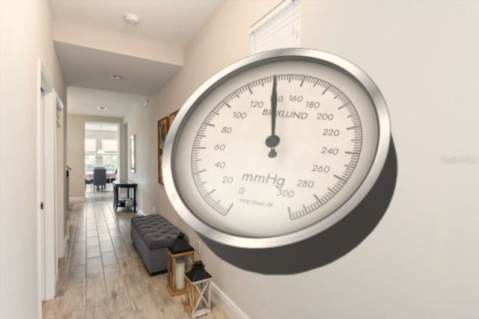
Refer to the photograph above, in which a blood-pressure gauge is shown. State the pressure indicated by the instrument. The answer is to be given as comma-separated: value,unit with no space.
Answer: 140,mmHg
